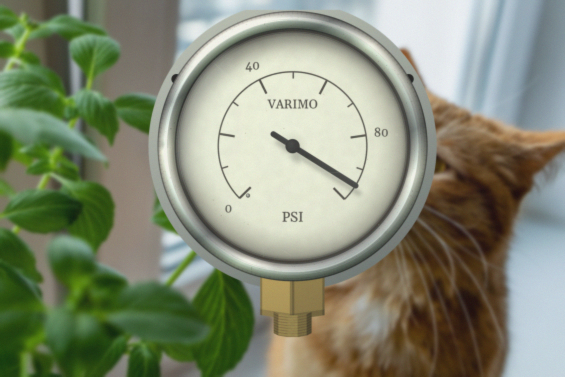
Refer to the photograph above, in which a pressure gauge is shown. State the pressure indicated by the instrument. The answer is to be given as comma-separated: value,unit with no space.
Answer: 95,psi
